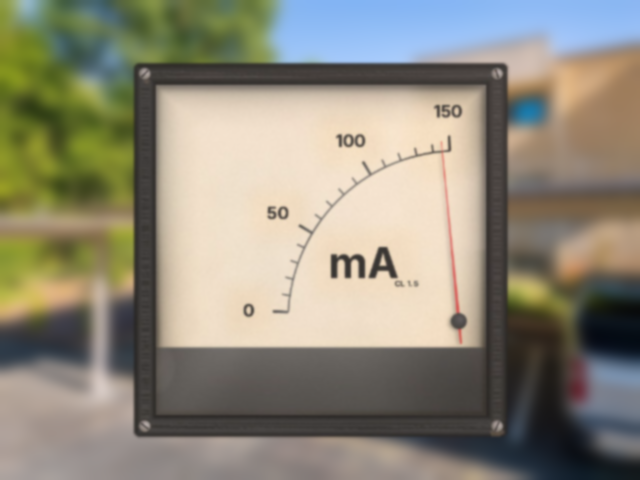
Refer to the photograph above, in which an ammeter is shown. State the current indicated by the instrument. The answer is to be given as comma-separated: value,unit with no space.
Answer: 145,mA
